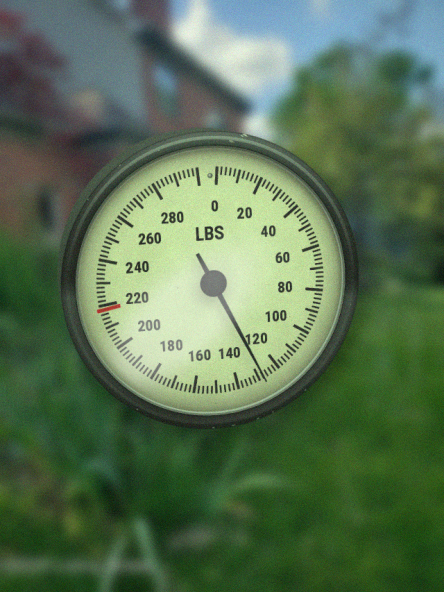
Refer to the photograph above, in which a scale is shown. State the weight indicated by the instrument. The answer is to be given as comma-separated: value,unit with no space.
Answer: 128,lb
